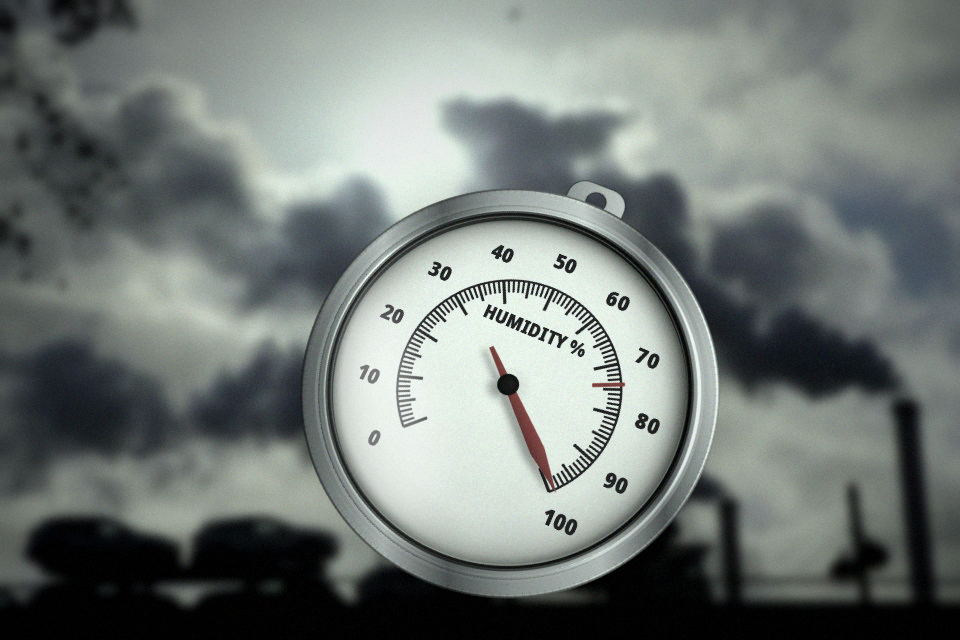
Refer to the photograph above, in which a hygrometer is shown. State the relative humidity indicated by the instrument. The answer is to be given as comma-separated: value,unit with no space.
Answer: 99,%
